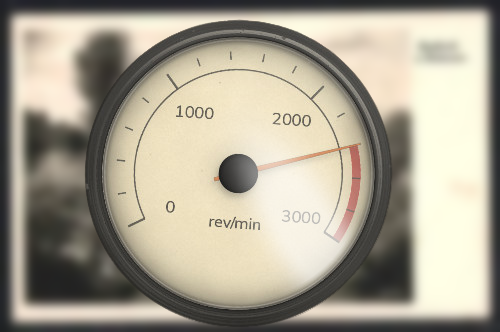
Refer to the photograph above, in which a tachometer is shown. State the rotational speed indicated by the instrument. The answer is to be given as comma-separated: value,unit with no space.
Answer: 2400,rpm
